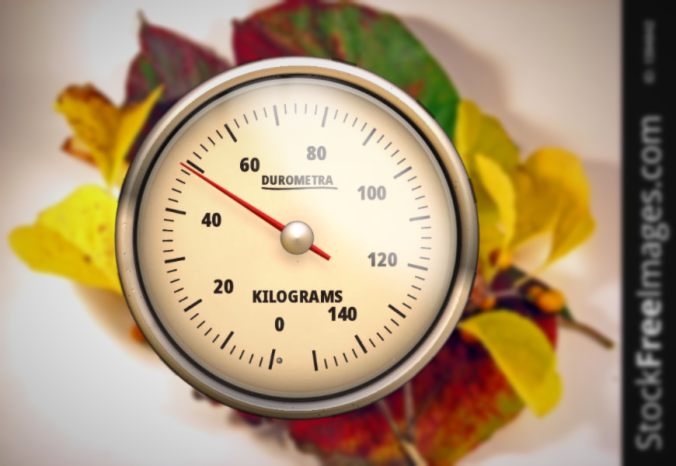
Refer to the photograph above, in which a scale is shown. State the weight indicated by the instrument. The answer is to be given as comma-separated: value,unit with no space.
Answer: 49,kg
